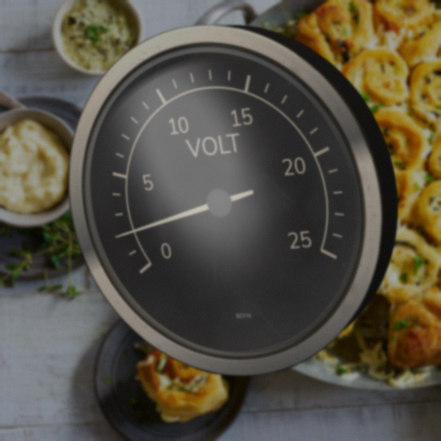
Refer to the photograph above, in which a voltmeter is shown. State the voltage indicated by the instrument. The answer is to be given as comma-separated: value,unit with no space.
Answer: 2,V
